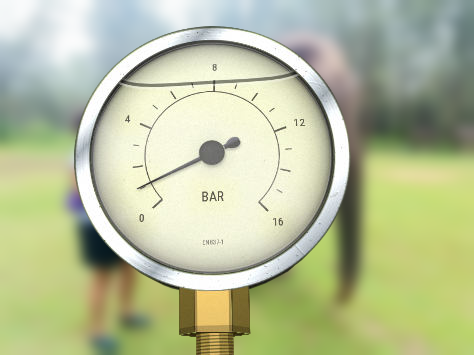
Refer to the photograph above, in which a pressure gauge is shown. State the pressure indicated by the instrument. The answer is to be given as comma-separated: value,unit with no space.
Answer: 1,bar
